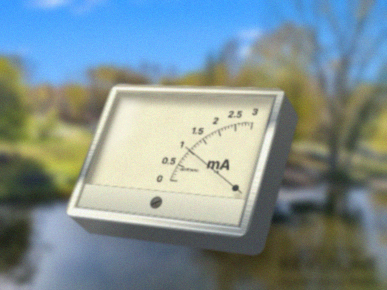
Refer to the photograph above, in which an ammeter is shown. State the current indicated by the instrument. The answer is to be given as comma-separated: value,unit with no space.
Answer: 1,mA
